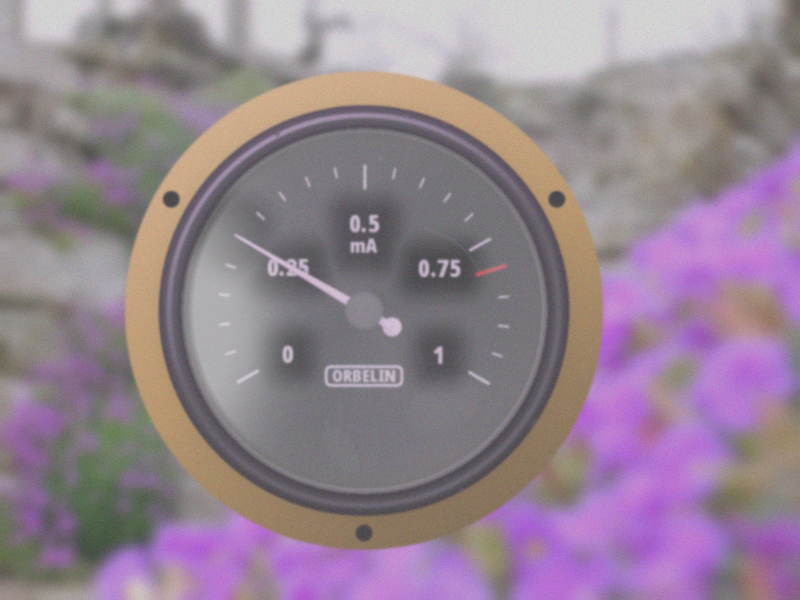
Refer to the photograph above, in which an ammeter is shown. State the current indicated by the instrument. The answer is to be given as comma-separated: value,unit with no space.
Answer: 0.25,mA
